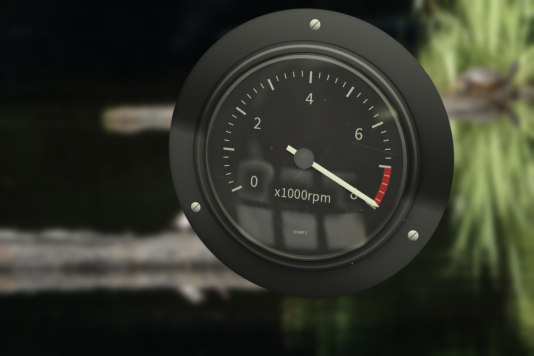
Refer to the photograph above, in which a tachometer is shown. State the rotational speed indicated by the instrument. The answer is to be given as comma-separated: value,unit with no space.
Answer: 7900,rpm
